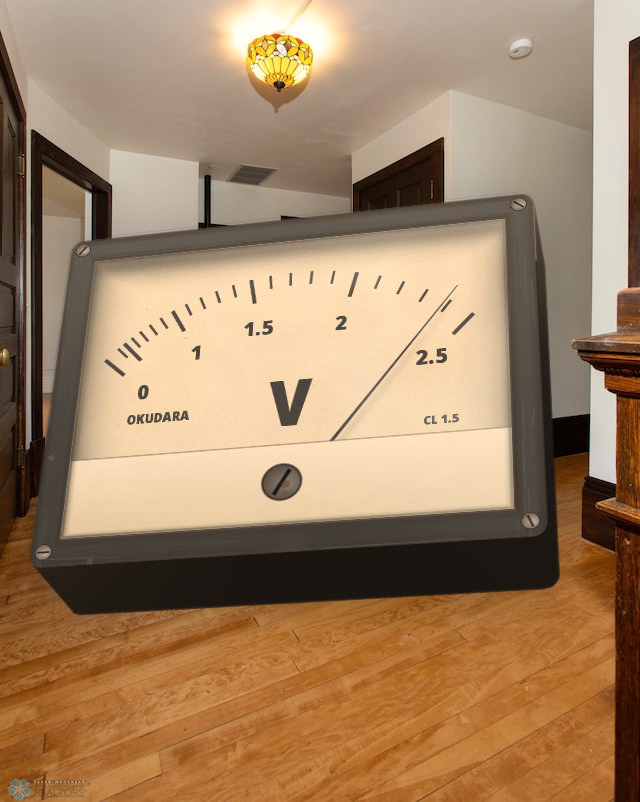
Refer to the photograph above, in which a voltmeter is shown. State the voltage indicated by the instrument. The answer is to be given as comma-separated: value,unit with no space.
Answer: 2.4,V
